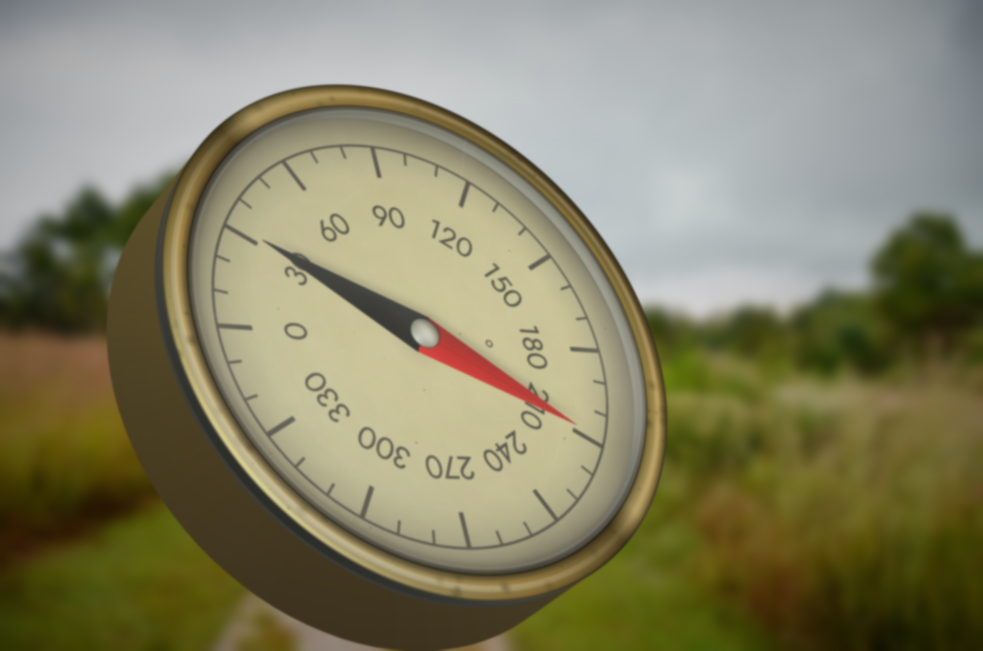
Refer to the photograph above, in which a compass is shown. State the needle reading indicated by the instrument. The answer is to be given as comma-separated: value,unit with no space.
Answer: 210,°
